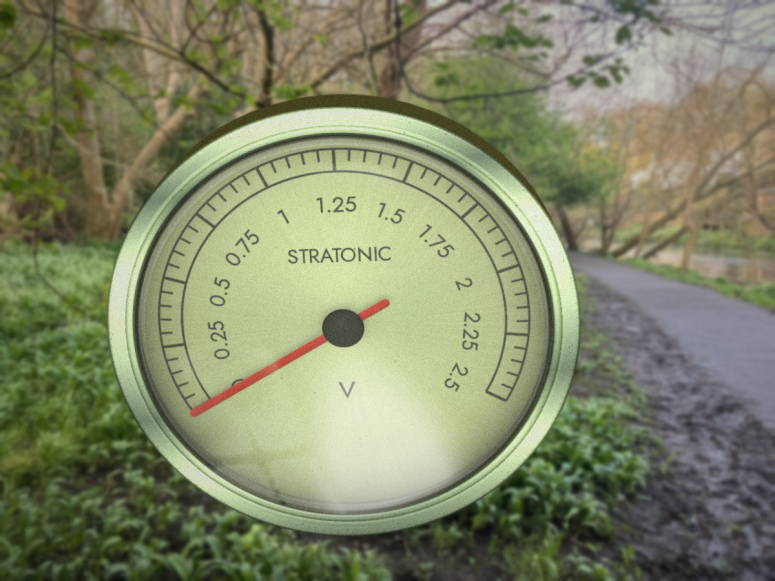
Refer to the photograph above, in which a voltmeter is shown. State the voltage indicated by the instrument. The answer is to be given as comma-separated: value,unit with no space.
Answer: 0,V
